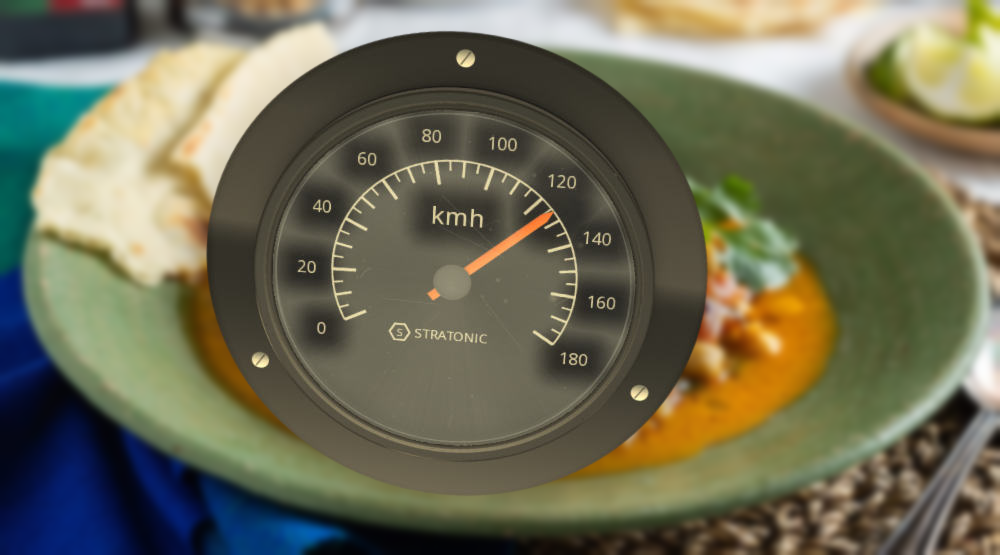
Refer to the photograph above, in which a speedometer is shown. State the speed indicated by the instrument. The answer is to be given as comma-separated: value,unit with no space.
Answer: 125,km/h
